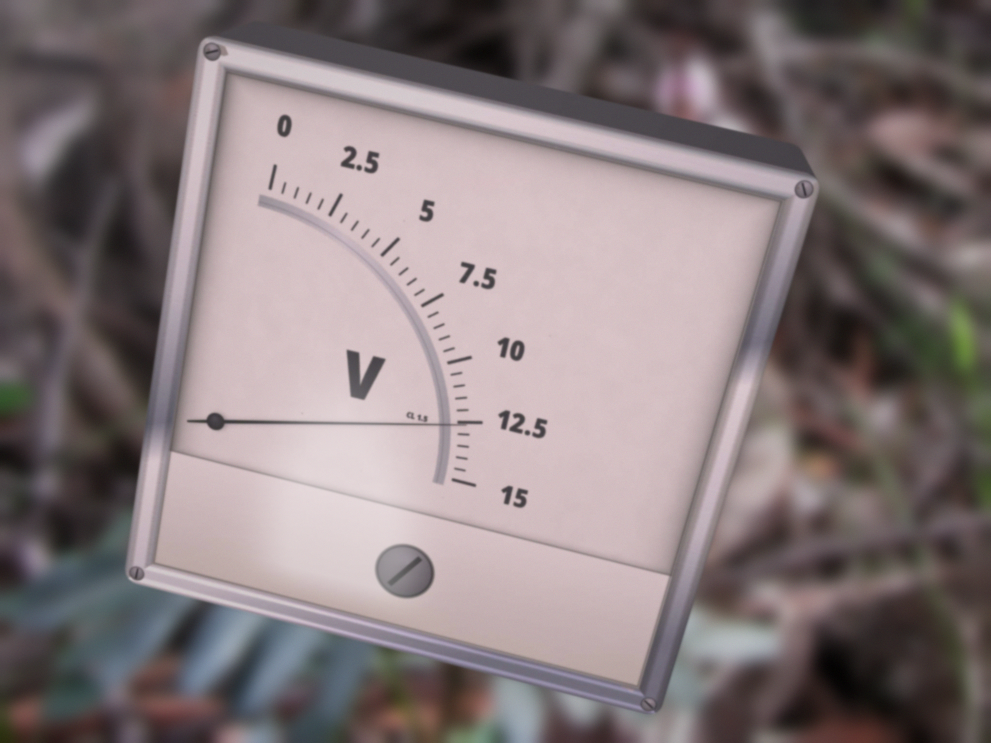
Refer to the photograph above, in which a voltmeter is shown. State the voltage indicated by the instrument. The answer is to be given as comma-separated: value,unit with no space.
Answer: 12.5,V
